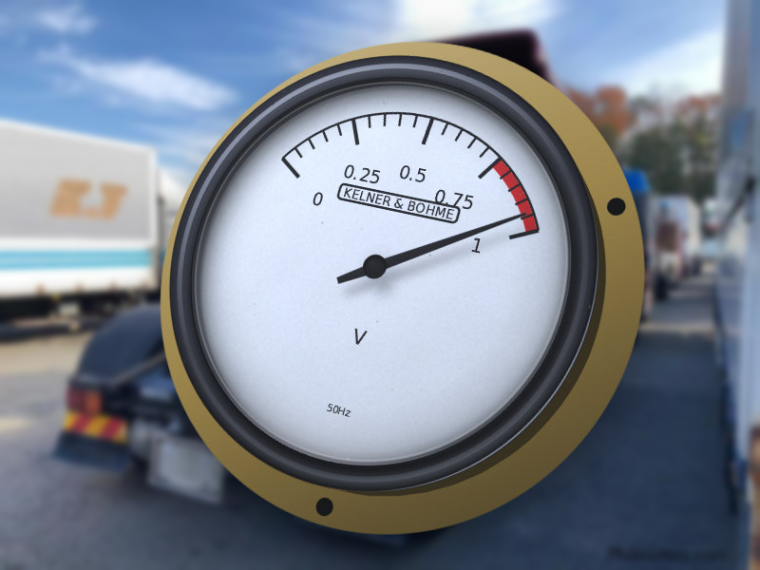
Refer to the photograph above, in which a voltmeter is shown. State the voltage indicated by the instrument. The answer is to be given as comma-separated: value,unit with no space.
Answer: 0.95,V
